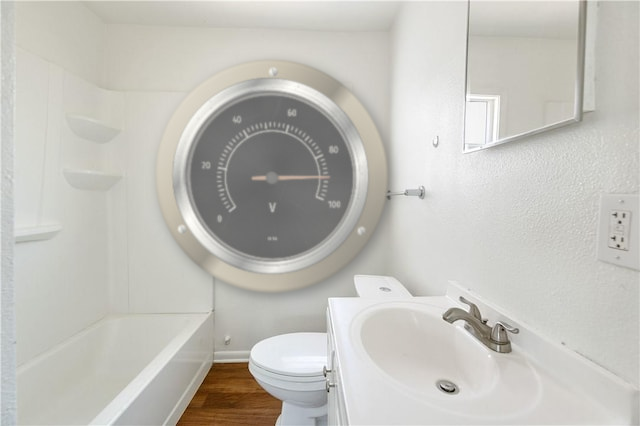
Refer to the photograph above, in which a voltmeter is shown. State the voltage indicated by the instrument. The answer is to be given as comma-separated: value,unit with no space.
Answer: 90,V
